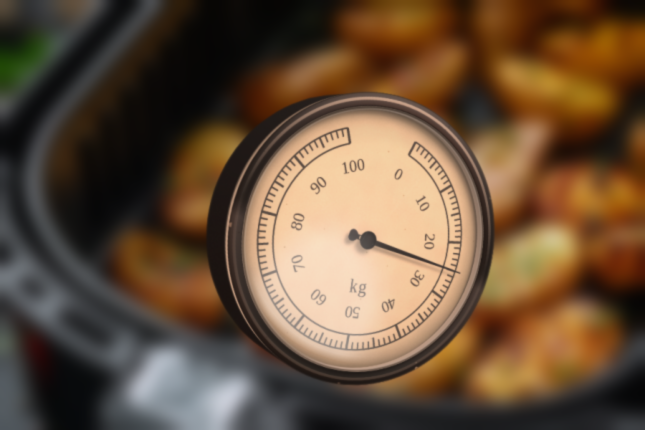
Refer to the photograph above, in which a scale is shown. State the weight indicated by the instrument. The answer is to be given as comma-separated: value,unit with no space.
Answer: 25,kg
